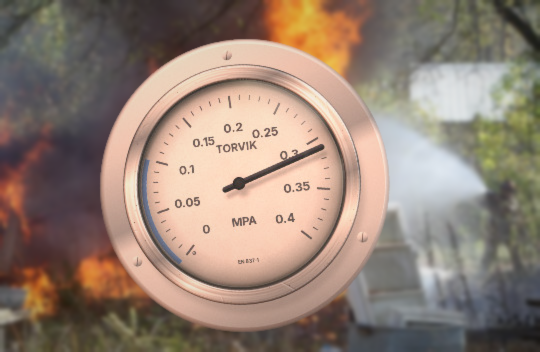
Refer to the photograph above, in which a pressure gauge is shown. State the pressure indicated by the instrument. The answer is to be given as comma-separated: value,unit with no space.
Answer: 0.31,MPa
